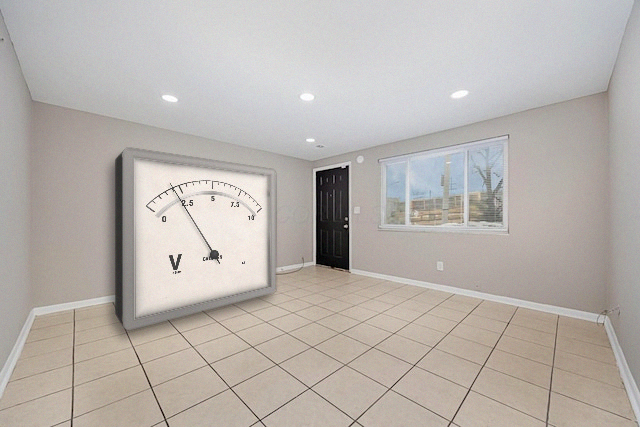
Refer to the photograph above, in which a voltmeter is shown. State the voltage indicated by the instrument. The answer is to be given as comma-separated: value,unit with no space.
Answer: 2,V
